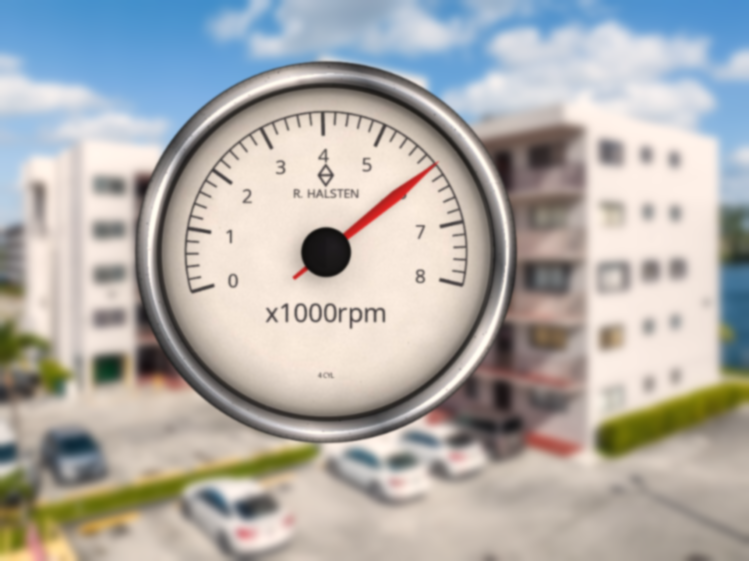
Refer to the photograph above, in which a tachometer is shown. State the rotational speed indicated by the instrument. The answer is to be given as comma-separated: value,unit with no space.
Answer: 6000,rpm
